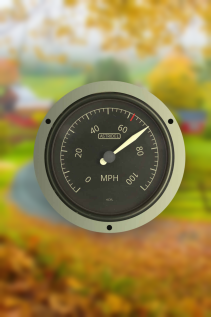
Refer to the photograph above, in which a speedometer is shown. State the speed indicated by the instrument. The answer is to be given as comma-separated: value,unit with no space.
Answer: 70,mph
